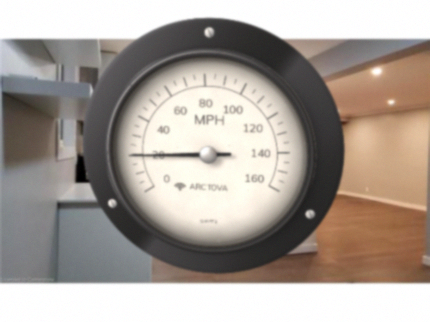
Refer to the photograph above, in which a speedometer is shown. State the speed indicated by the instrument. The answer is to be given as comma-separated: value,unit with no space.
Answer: 20,mph
